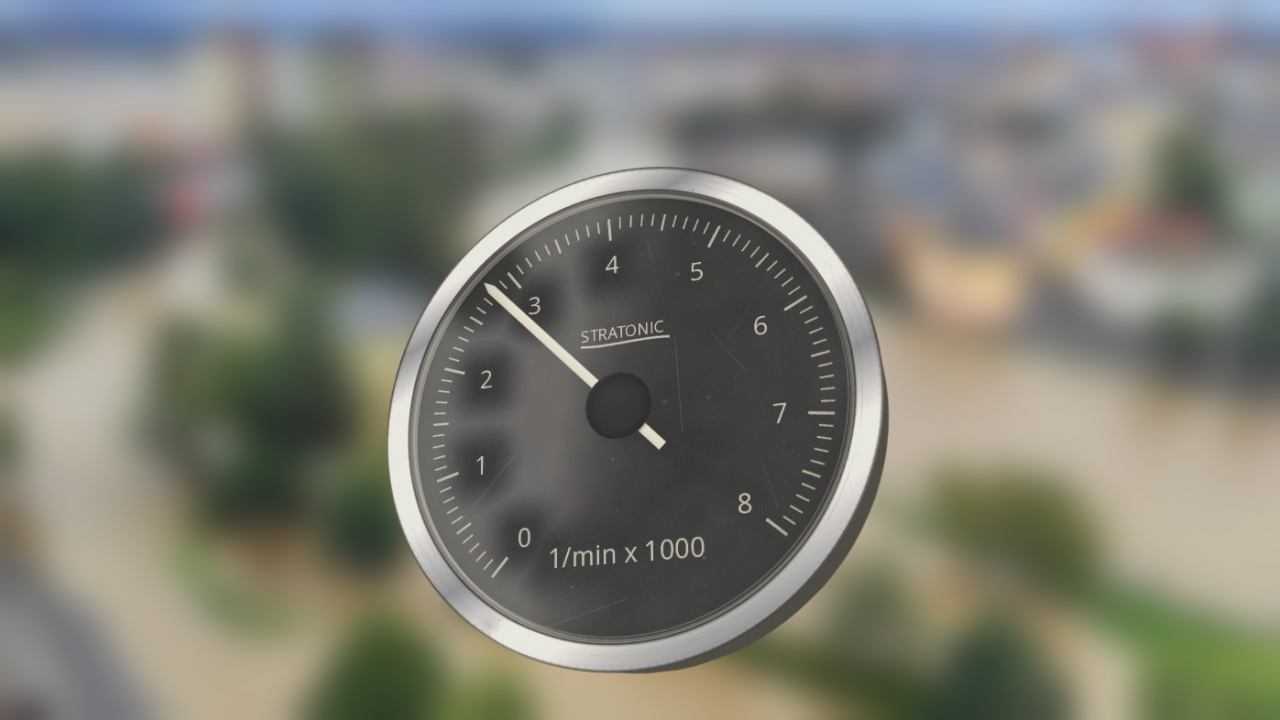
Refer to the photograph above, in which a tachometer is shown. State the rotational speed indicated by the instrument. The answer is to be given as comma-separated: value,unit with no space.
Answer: 2800,rpm
